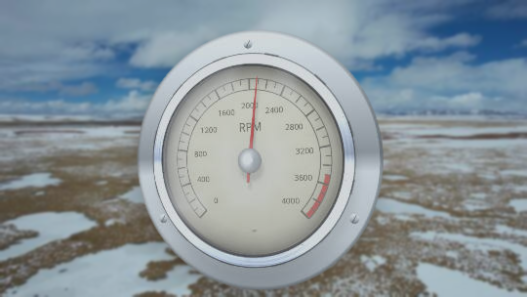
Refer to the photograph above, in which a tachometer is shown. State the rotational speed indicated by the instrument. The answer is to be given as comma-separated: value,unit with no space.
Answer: 2100,rpm
